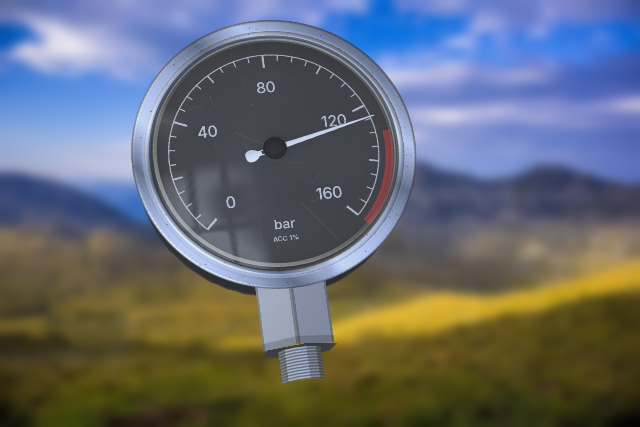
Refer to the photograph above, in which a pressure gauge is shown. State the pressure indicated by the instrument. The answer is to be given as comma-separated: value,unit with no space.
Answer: 125,bar
